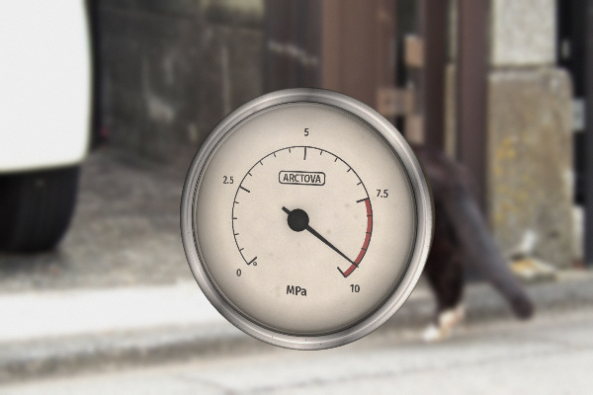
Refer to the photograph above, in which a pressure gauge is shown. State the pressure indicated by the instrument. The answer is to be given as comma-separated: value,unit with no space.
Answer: 9.5,MPa
